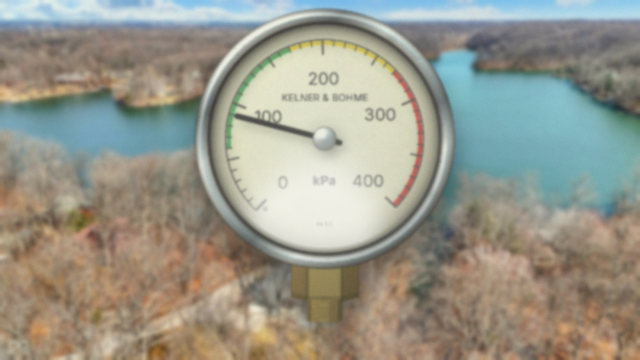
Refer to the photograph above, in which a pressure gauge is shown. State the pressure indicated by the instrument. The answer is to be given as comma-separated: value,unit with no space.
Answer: 90,kPa
